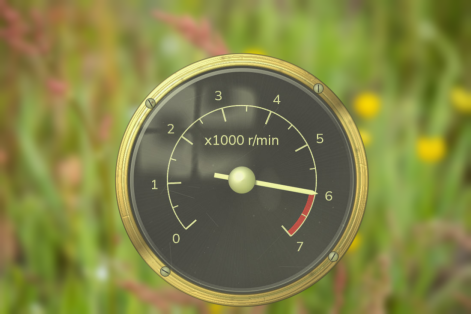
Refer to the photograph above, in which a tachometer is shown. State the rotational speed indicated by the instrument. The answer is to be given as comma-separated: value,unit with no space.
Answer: 6000,rpm
